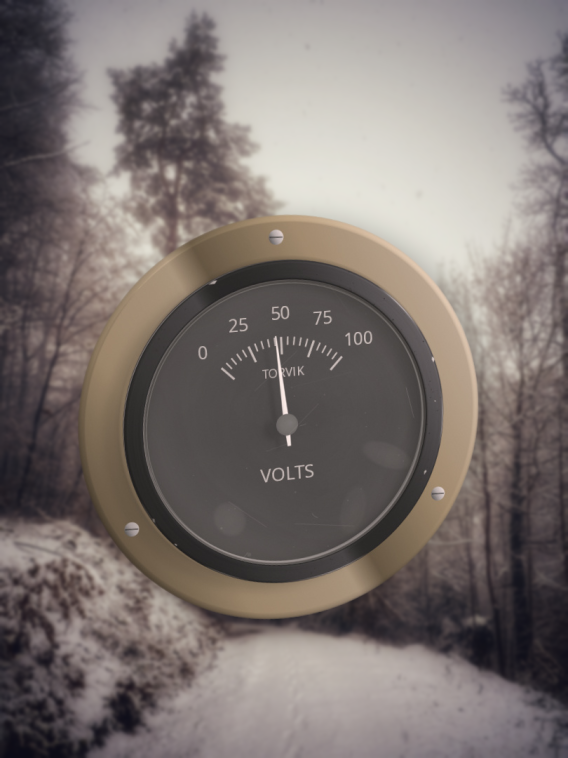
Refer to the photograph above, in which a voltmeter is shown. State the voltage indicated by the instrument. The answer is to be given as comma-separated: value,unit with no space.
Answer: 45,V
